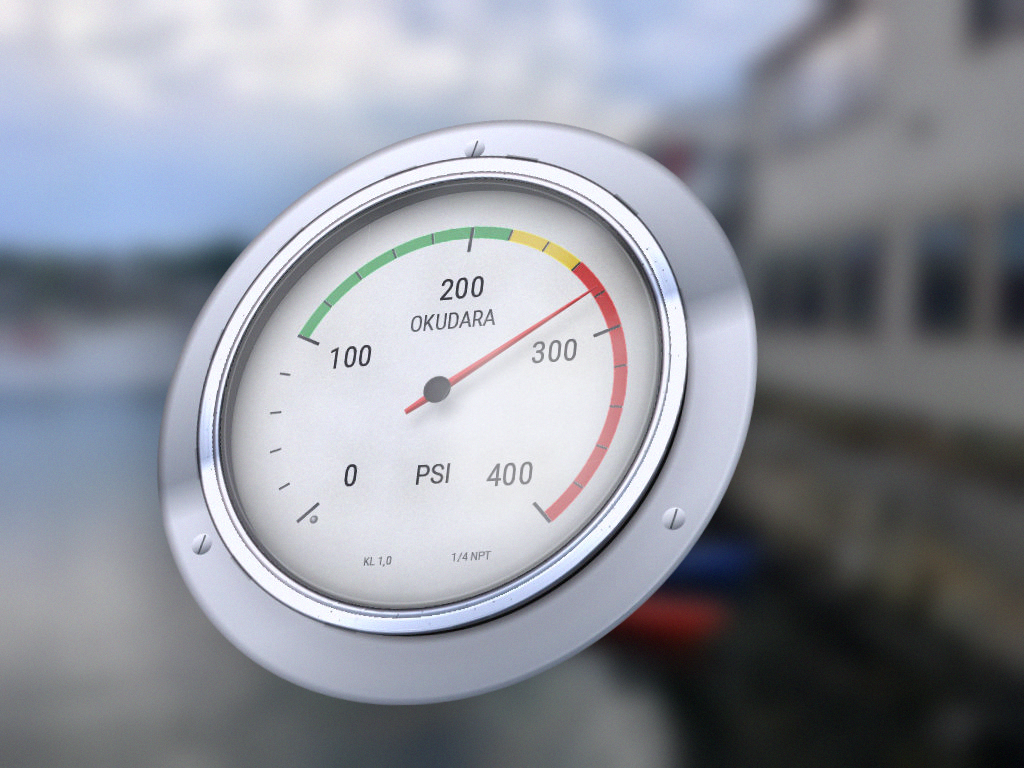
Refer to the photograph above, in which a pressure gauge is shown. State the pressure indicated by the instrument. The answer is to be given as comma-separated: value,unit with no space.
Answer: 280,psi
